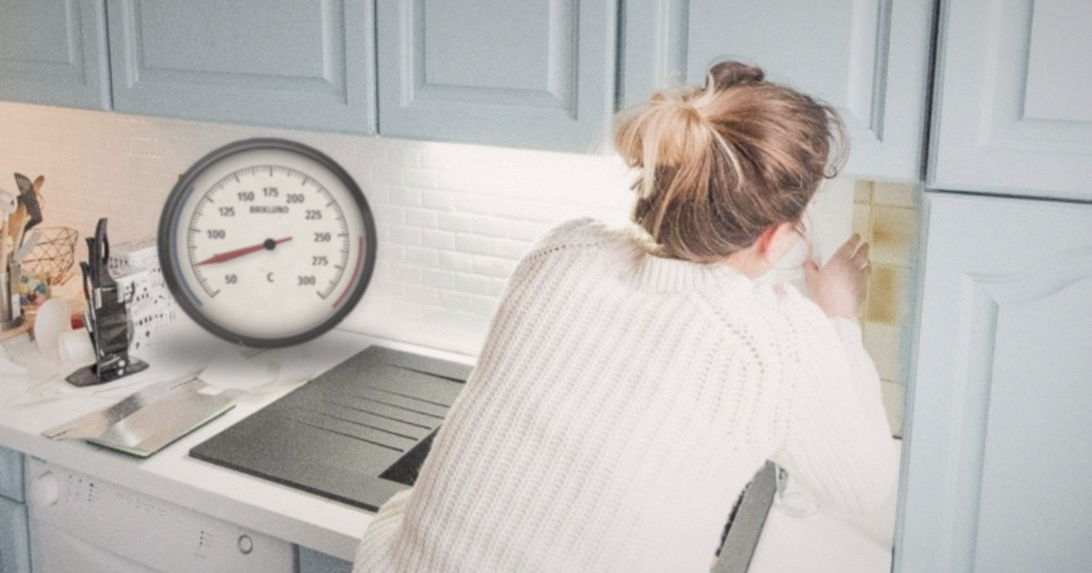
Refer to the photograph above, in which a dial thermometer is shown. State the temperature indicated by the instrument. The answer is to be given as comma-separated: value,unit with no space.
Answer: 75,°C
